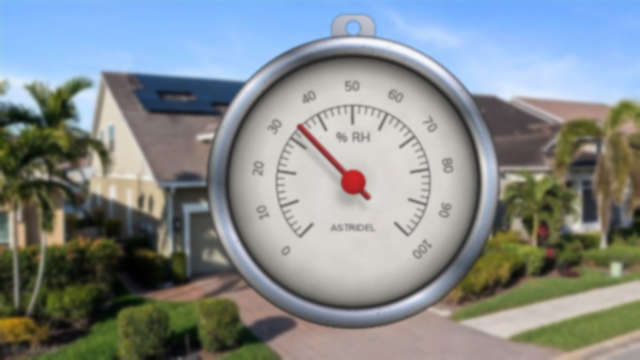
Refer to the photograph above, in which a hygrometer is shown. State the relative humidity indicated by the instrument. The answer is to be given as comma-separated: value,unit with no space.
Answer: 34,%
